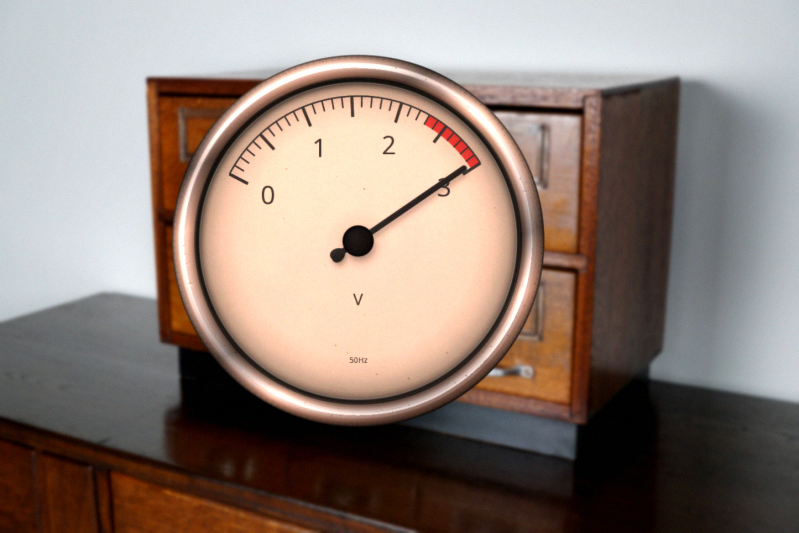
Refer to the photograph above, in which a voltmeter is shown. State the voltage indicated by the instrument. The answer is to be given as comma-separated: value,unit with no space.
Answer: 2.95,V
